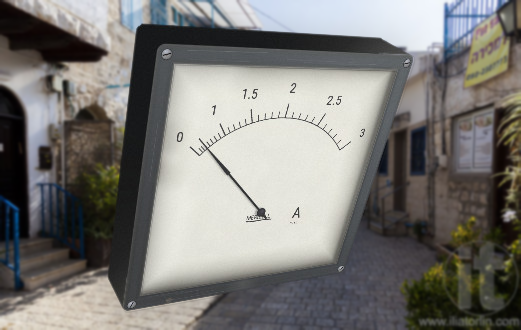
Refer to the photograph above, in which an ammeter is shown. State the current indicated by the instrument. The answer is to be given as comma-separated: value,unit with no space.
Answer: 0.5,A
